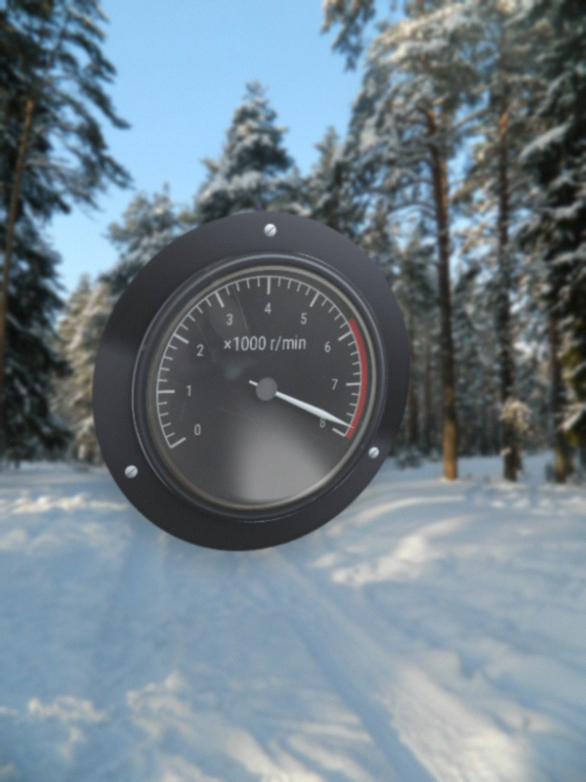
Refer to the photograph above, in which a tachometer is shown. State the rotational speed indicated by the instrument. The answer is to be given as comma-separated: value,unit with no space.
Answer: 7800,rpm
